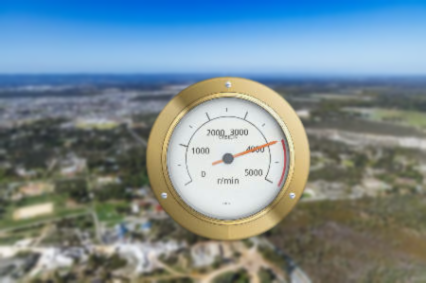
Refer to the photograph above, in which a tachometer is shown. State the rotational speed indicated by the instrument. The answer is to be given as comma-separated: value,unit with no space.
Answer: 4000,rpm
